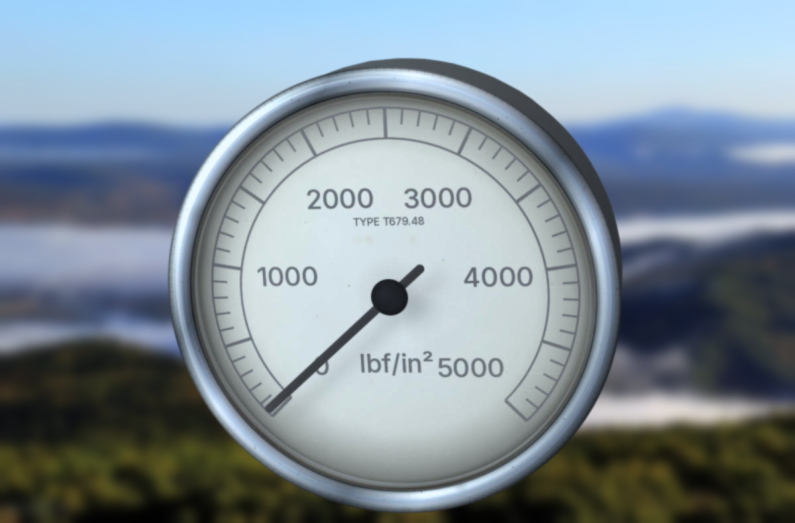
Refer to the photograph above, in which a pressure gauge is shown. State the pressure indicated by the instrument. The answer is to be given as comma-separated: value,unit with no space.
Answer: 50,psi
